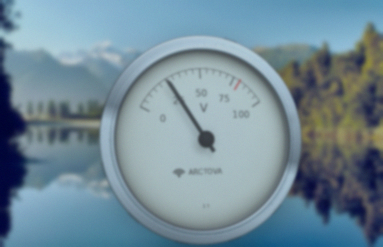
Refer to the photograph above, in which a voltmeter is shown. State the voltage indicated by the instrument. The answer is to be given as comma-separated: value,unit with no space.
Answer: 25,V
